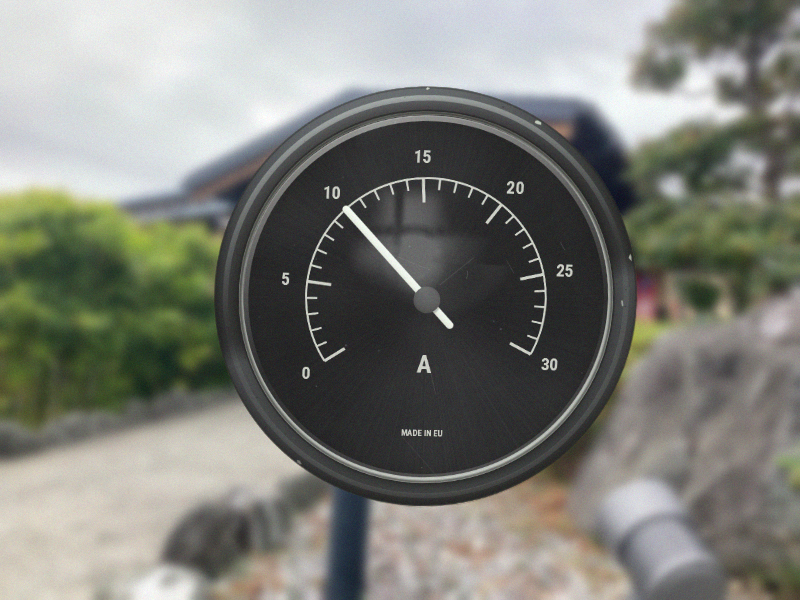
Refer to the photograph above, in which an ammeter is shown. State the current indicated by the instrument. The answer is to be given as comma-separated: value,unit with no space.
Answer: 10,A
